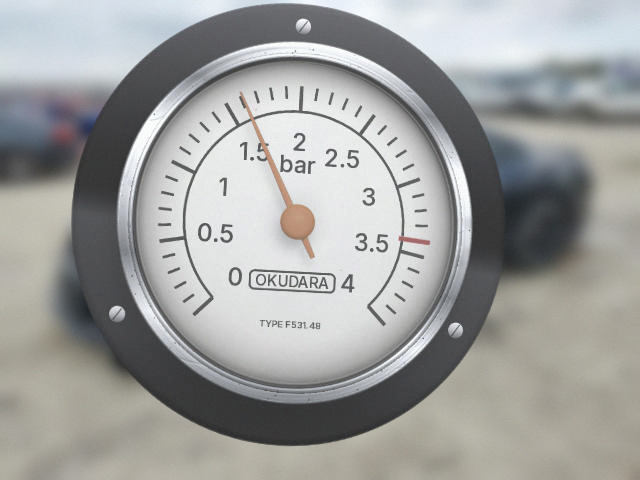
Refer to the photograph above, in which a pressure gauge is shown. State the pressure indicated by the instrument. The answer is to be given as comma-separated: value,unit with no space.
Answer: 1.6,bar
